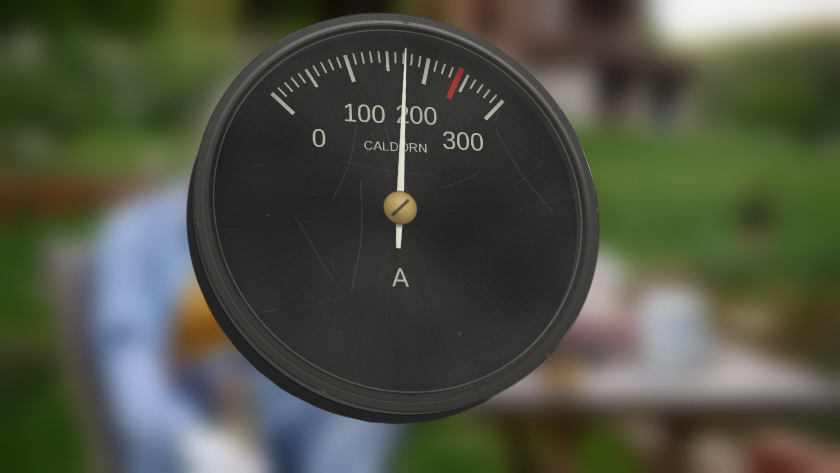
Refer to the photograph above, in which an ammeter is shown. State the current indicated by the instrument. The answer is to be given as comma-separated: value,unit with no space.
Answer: 170,A
